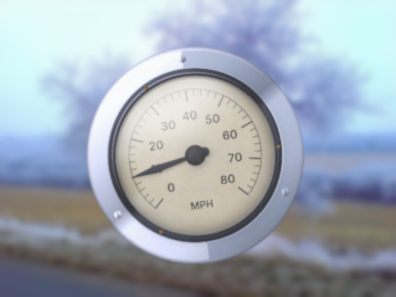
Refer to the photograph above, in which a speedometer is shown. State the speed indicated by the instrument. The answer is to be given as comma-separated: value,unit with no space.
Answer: 10,mph
